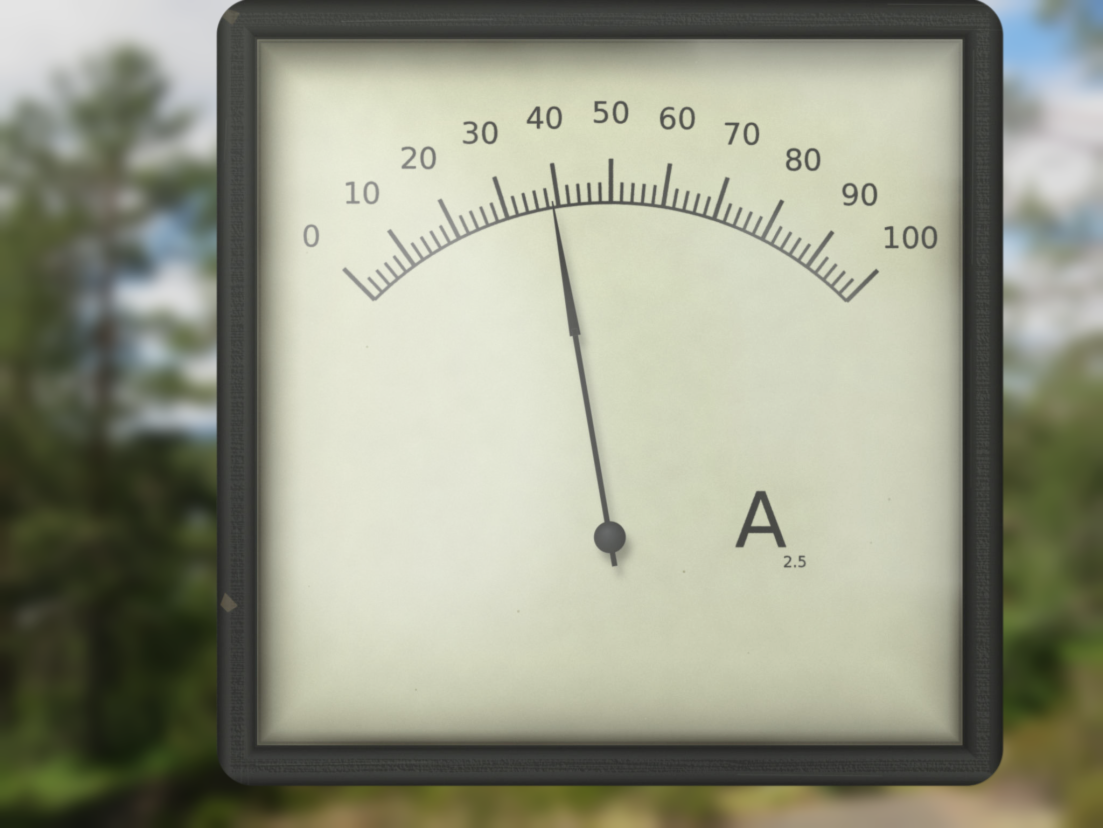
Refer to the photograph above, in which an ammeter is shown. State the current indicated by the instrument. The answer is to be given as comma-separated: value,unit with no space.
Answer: 39,A
